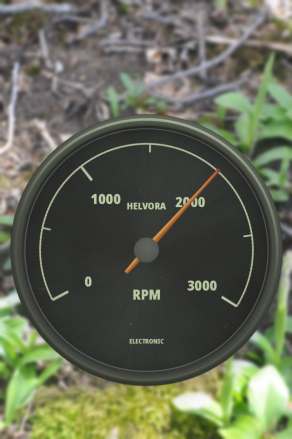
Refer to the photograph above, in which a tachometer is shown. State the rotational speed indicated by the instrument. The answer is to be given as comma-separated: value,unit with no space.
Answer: 2000,rpm
